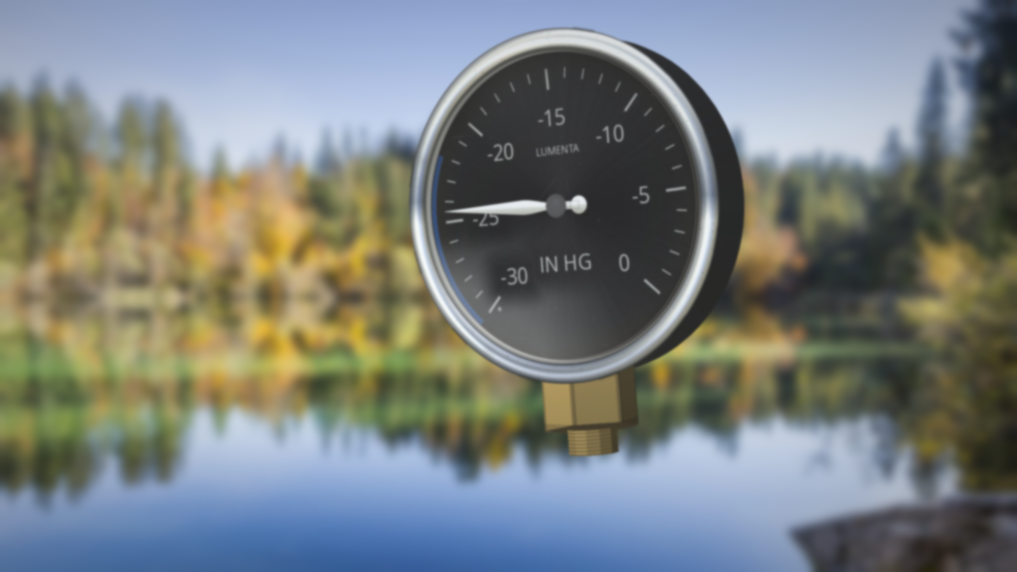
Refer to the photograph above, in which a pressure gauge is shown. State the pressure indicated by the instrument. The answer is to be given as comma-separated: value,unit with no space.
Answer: -24.5,inHg
